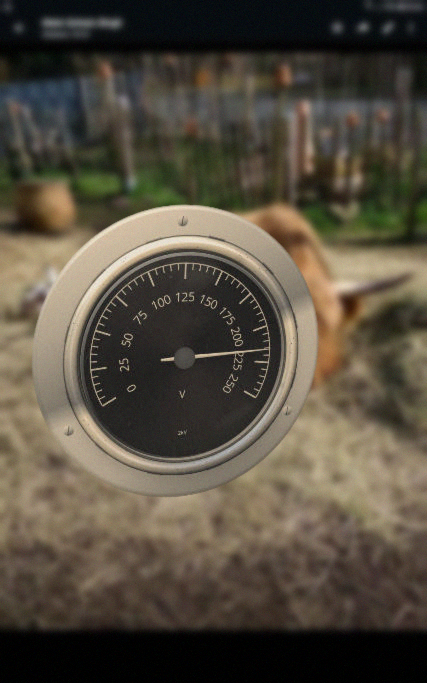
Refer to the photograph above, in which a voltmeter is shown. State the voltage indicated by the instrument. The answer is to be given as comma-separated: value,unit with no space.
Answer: 215,V
